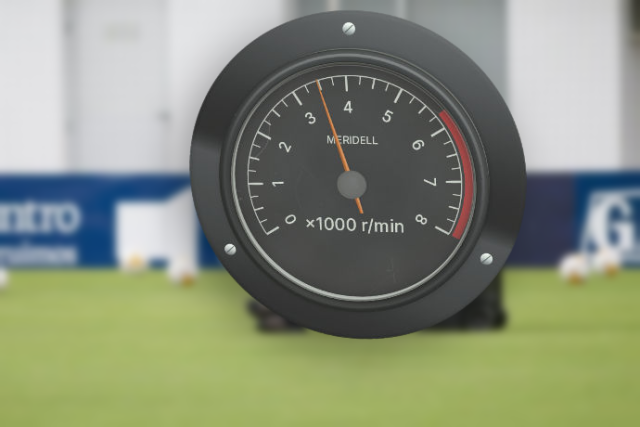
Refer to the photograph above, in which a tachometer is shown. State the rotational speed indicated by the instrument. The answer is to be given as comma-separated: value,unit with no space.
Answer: 3500,rpm
